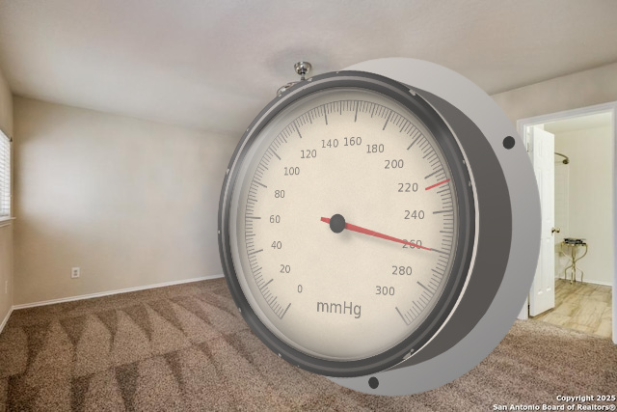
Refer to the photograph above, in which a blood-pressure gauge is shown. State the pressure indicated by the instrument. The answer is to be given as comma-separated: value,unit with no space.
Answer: 260,mmHg
